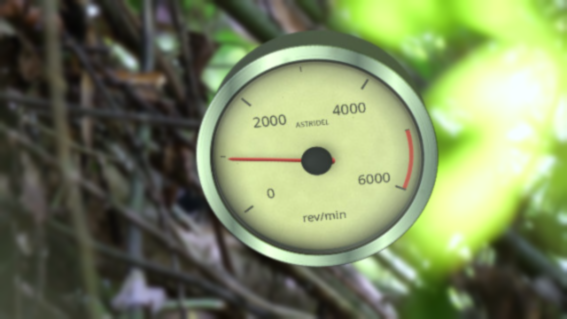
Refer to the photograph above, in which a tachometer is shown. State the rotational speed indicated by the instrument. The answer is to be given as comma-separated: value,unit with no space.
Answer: 1000,rpm
